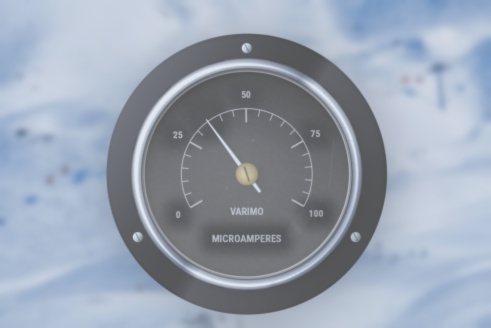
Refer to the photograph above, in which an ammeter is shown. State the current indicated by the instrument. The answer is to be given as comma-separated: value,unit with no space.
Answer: 35,µA
